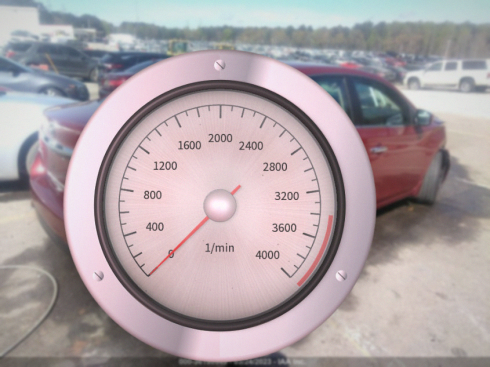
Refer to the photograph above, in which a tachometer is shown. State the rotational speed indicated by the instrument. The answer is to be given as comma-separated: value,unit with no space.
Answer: 0,rpm
